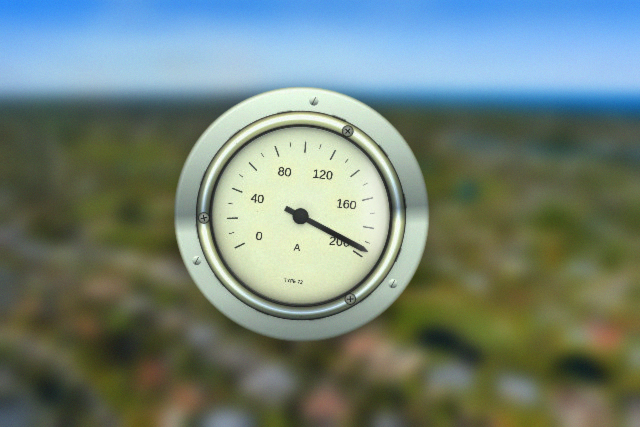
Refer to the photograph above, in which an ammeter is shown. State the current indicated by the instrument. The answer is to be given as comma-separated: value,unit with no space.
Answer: 195,A
